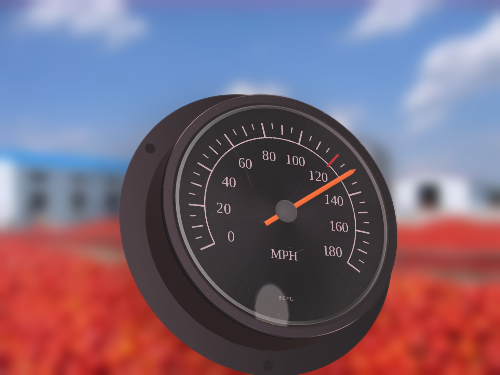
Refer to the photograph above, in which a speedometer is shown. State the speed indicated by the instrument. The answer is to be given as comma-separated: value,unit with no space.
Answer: 130,mph
